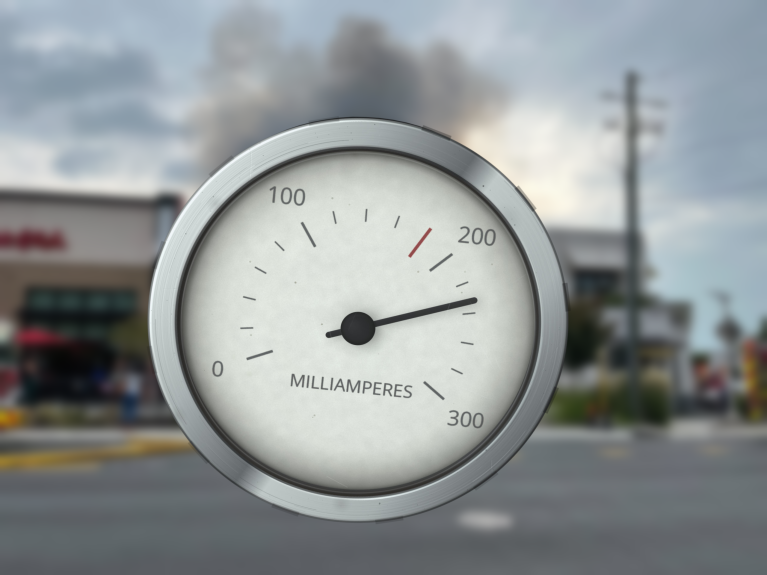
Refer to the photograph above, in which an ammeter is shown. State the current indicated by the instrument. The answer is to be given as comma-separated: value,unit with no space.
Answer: 230,mA
